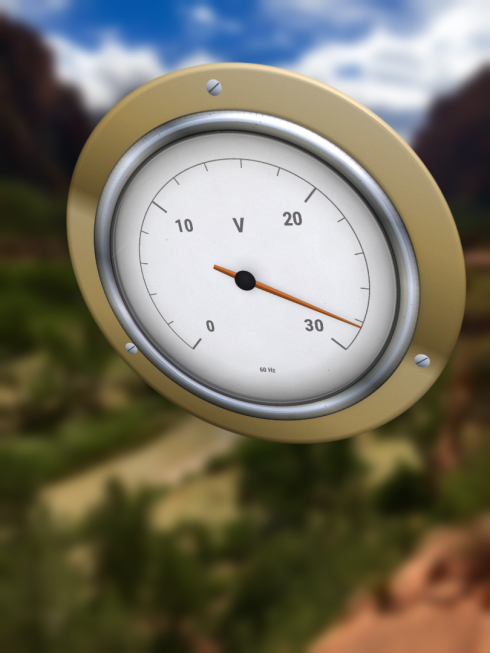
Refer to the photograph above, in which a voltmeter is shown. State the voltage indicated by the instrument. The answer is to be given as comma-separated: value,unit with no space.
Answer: 28,V
